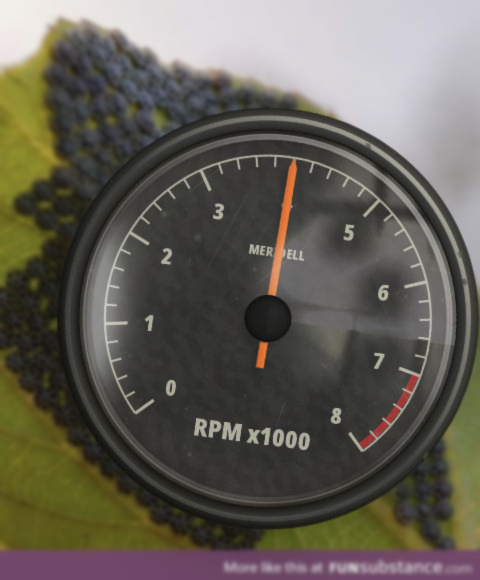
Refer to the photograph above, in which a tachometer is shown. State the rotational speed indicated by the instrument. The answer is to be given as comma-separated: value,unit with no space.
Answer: 4000,rpm
